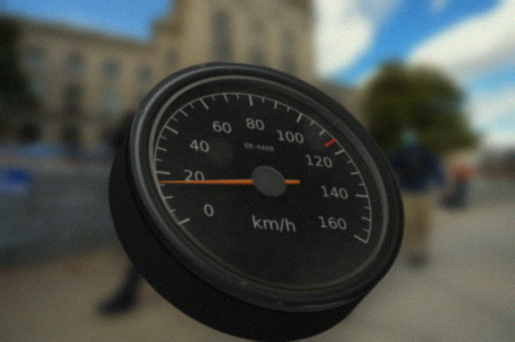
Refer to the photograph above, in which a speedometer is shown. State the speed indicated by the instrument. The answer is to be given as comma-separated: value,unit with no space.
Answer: 15,km/h
